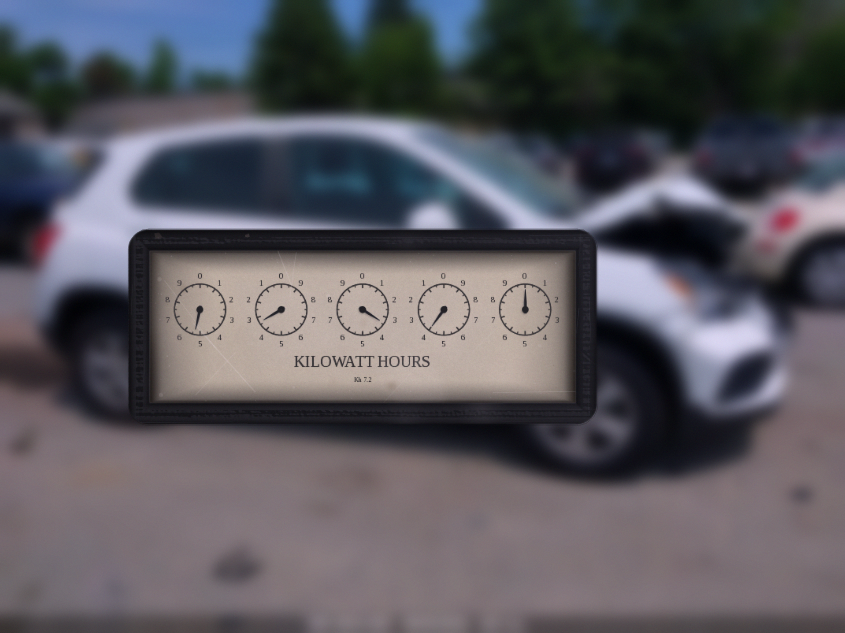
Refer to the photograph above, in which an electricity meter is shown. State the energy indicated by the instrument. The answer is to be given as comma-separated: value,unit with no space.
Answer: 53340,kWh
